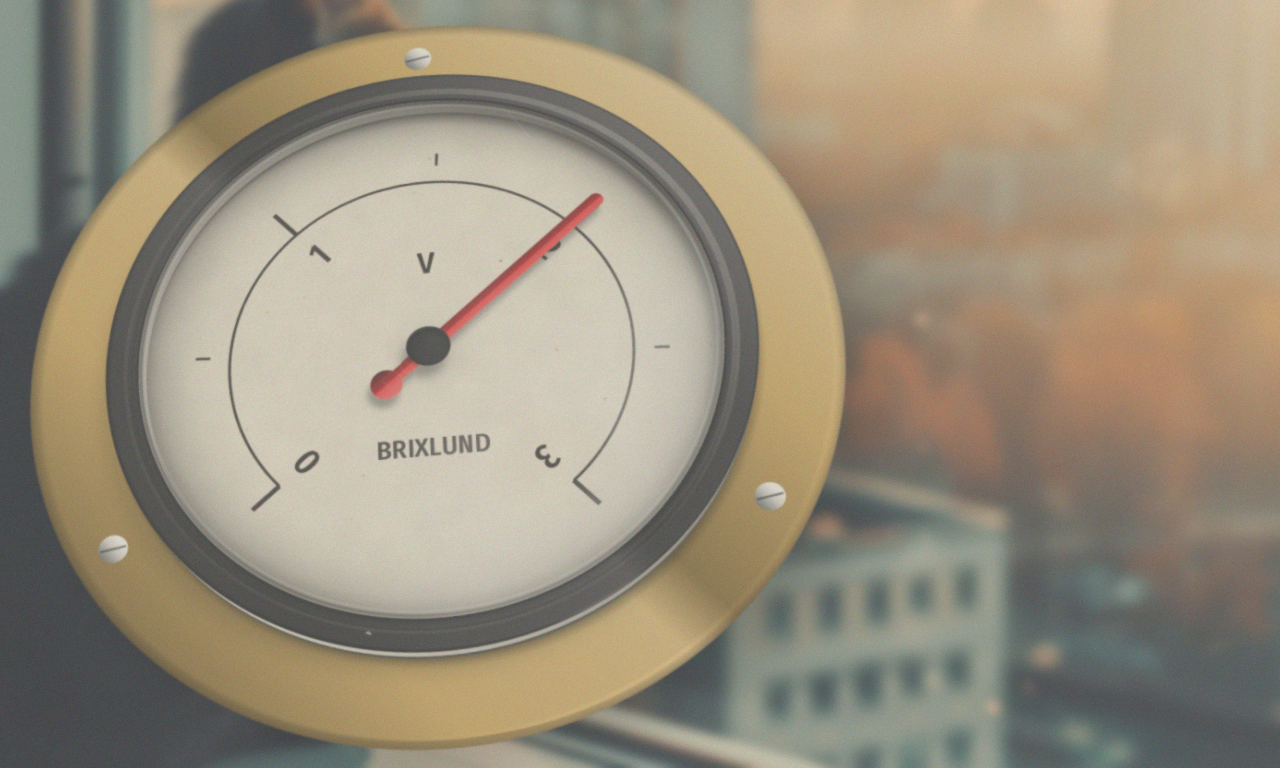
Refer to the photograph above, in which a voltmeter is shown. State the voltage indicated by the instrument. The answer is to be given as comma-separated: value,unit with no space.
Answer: 2,V
